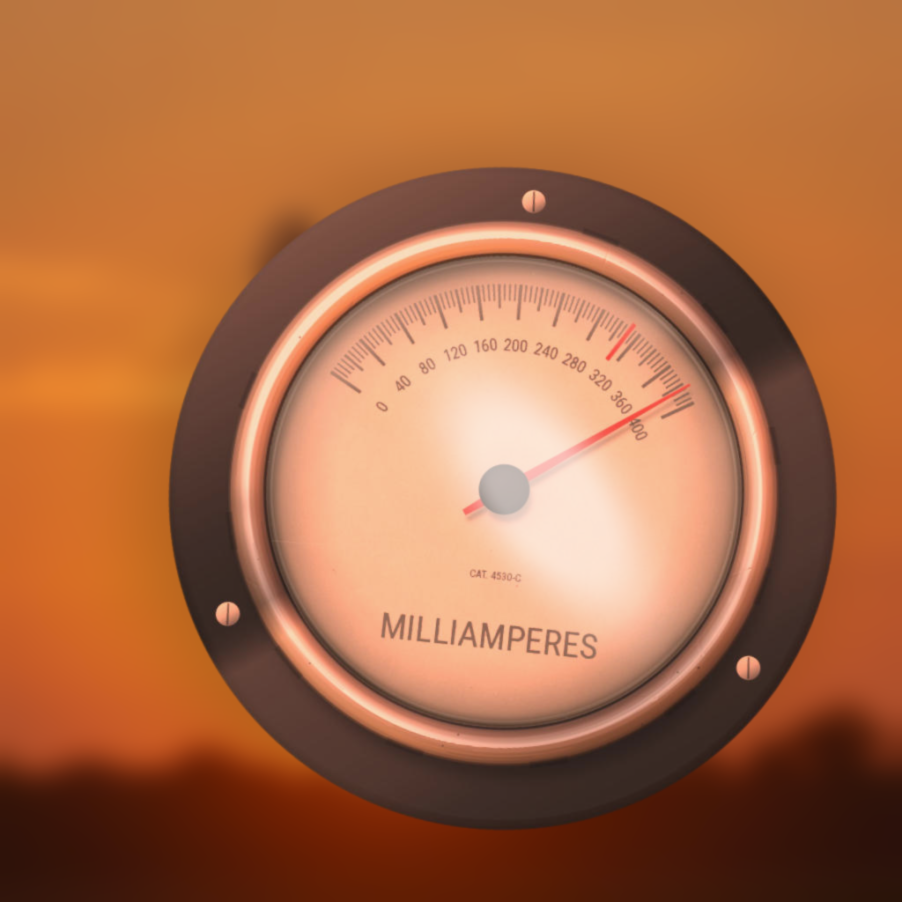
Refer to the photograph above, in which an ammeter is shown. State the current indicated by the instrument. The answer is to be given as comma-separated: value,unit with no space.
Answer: 385,mA
